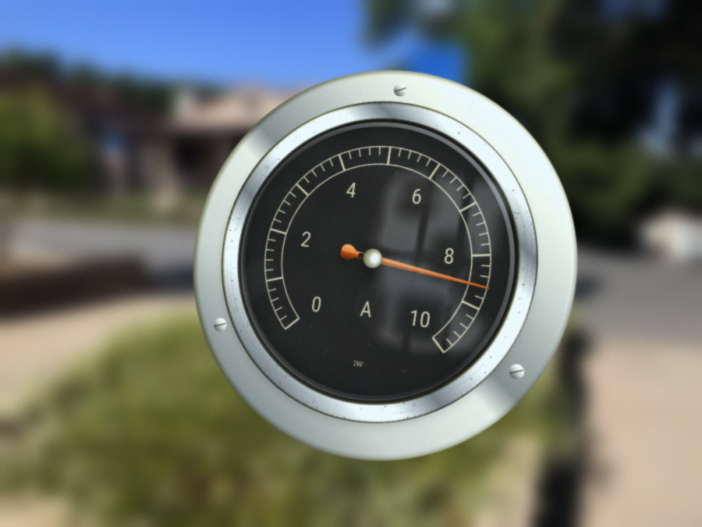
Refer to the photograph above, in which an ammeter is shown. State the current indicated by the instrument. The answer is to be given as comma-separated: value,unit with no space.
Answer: 8.6,A
